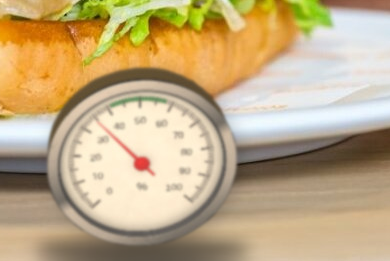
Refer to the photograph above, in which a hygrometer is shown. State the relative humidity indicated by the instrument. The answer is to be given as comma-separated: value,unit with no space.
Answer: 35,%
